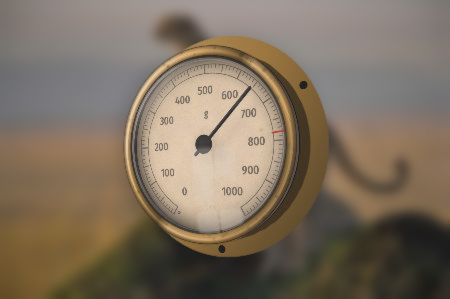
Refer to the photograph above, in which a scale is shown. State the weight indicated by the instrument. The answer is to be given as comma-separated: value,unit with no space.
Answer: 650,g
